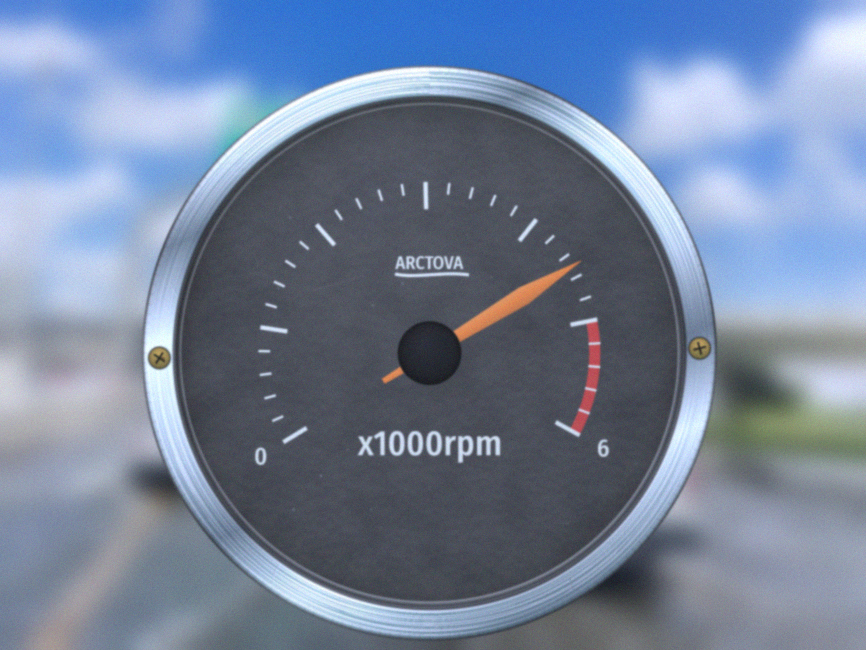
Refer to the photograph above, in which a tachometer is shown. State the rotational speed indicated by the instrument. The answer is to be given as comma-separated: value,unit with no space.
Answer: 4500,rpm
